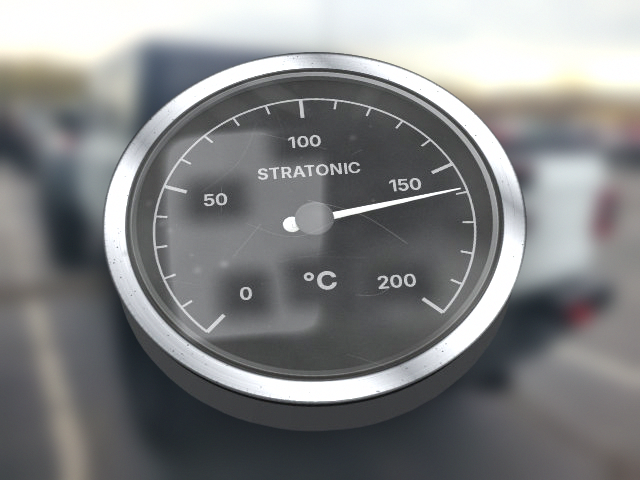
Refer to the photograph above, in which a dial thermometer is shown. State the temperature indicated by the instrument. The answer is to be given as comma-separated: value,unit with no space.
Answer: 160,°C
